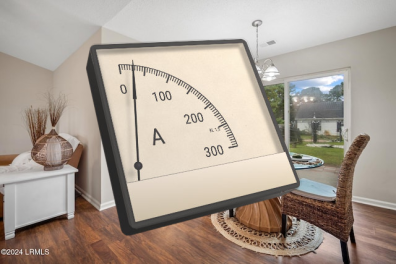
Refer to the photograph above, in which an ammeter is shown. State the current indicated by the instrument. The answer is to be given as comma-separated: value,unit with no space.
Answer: 25,A
